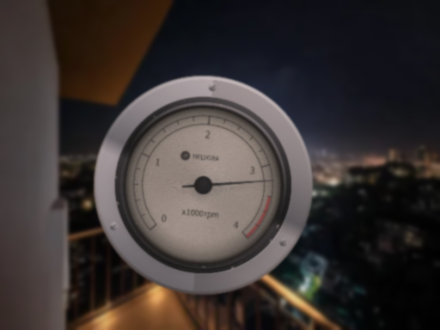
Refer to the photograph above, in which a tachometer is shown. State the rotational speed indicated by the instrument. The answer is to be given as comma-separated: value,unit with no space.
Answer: 3200,rpm
